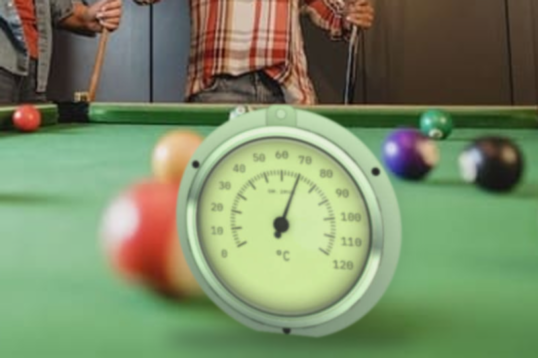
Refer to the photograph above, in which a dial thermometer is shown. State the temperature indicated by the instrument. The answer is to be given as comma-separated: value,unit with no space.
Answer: 70,°C
